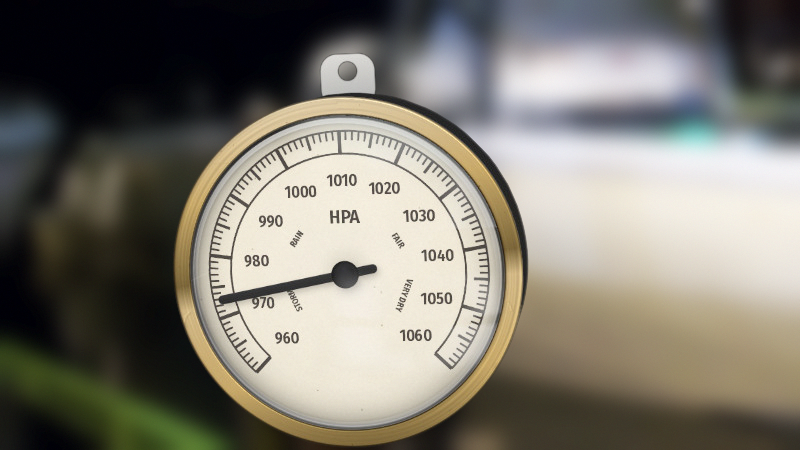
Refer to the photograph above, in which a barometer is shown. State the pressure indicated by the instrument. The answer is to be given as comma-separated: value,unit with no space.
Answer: 973,hPa
